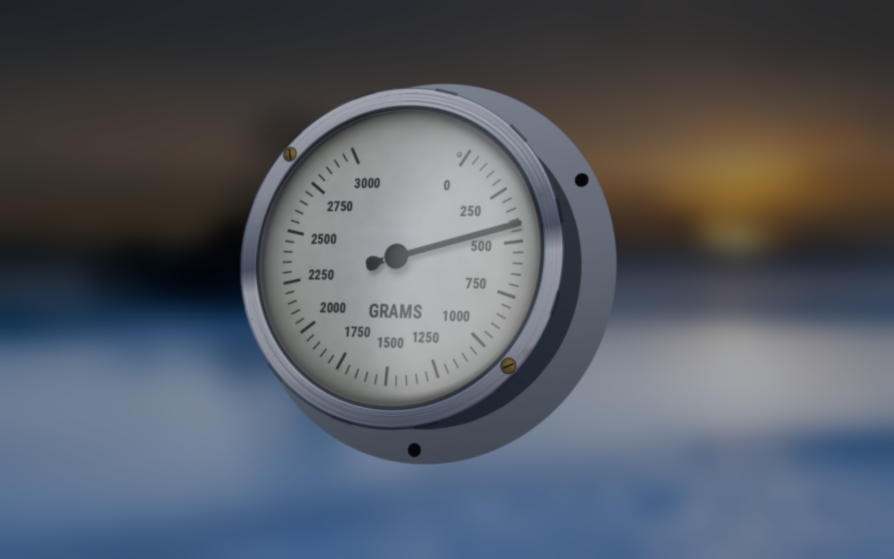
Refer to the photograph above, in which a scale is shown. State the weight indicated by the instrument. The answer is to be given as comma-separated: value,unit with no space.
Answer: 425,g
